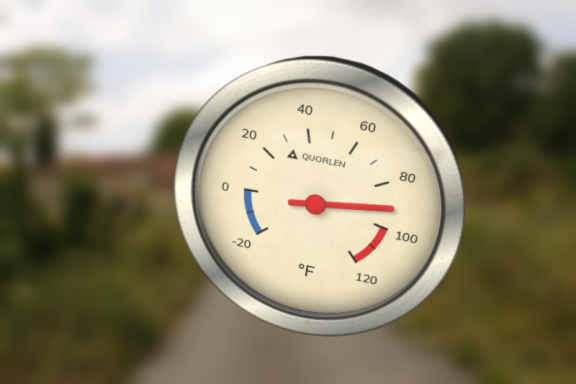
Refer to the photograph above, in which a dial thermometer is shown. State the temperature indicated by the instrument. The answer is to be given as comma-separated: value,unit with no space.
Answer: 90,°F
